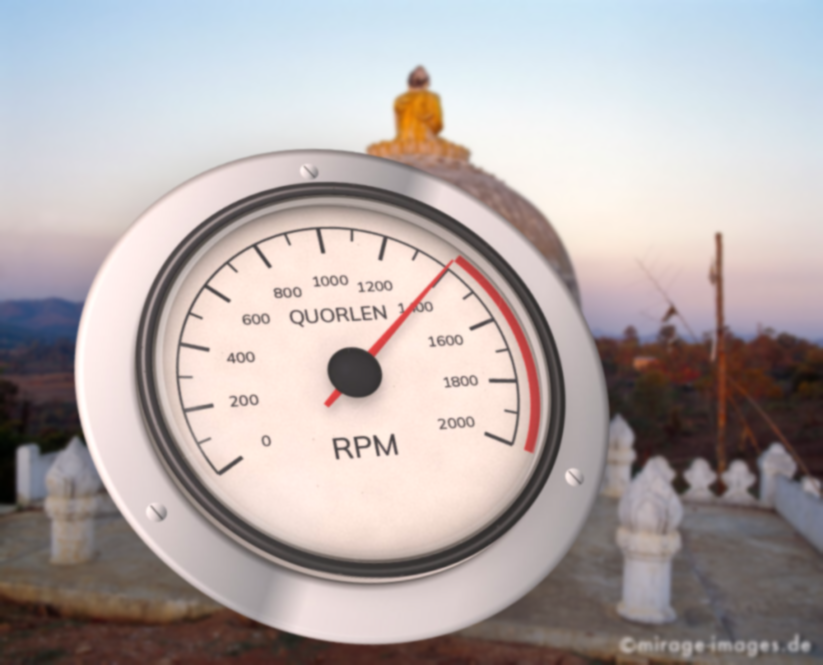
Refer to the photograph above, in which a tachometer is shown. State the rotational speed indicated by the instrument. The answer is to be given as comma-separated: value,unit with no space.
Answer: 1400,rpm
